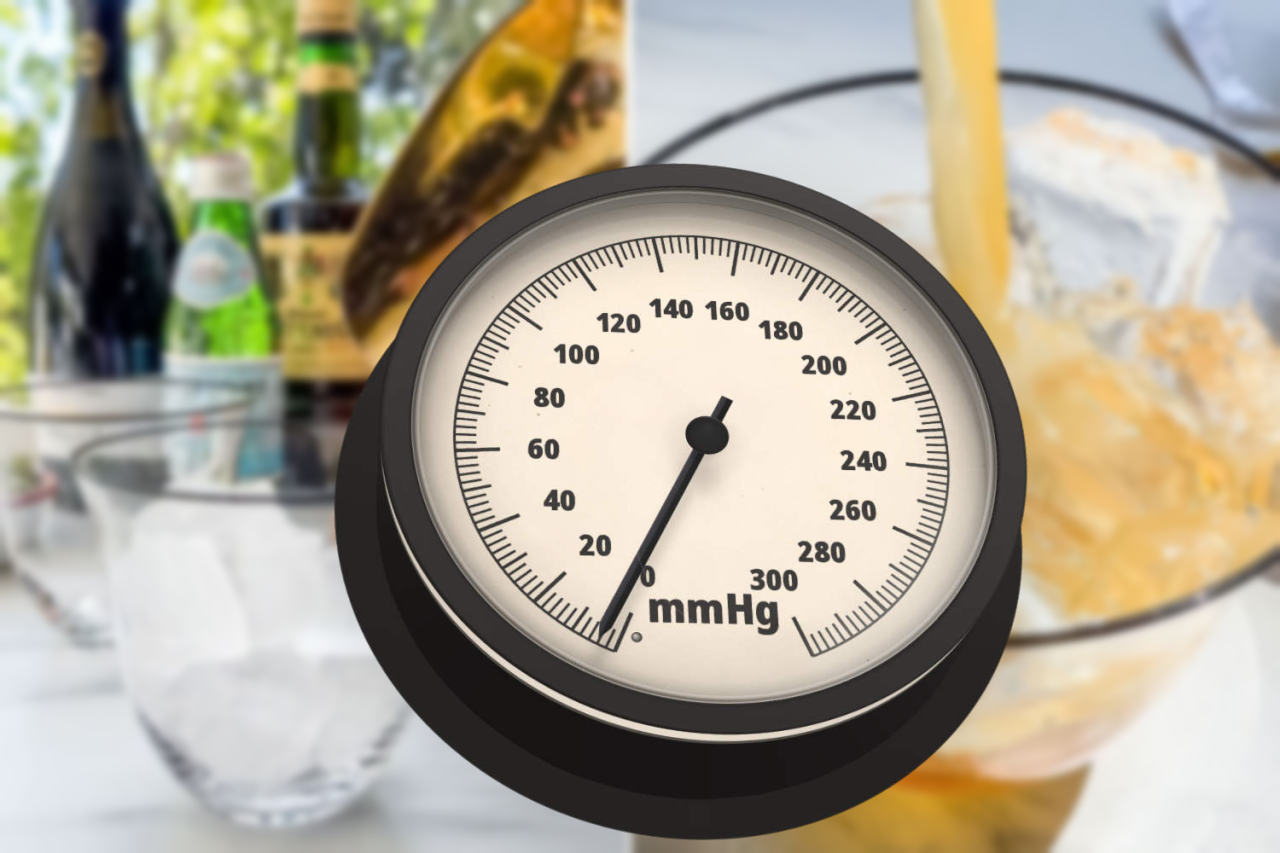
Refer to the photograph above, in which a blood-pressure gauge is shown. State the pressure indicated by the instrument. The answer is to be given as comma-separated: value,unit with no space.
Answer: 4,mmHg
